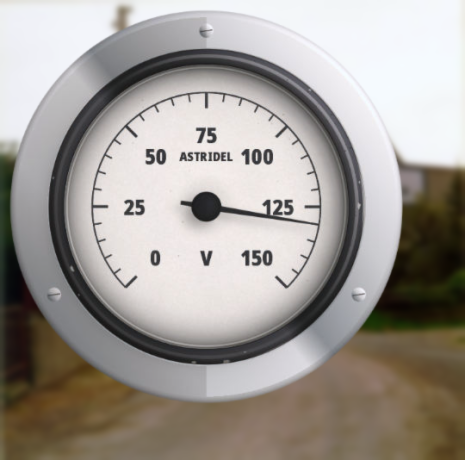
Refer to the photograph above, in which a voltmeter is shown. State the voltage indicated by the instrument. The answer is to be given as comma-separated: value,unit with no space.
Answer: 130,V
